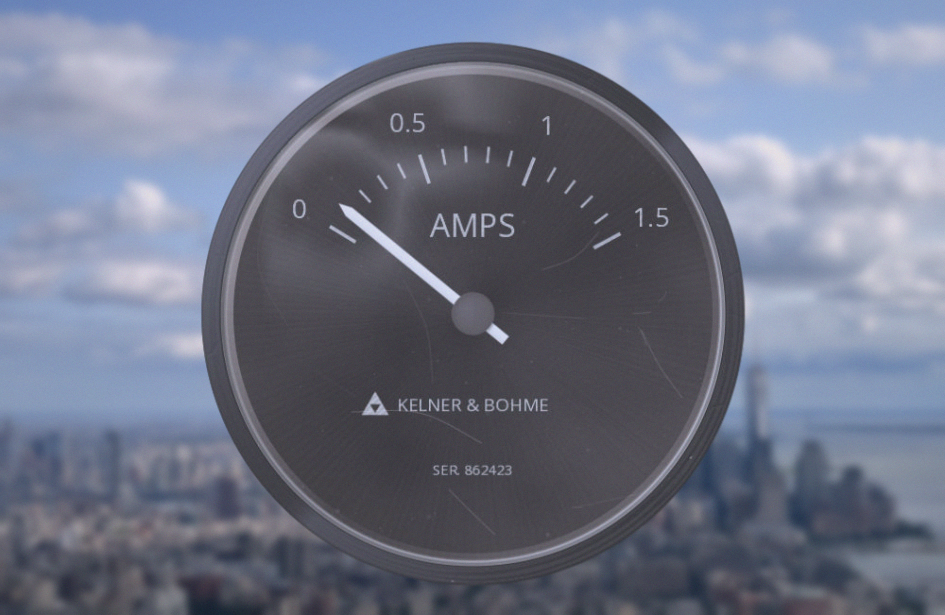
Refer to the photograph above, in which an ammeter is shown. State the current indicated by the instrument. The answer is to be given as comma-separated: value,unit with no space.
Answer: 0.1,A
